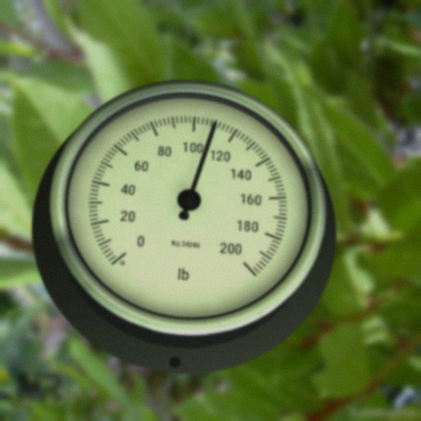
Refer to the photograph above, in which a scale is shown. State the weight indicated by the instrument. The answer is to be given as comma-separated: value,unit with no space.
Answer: 110,lb
